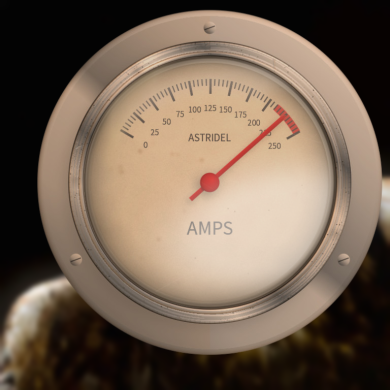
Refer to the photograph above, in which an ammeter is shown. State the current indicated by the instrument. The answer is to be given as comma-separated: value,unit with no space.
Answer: 225,A
